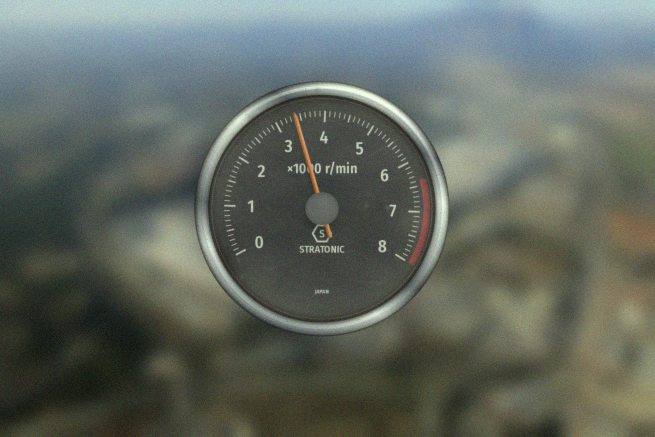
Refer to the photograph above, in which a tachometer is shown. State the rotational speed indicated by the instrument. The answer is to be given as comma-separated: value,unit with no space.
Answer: 3400,rpm
